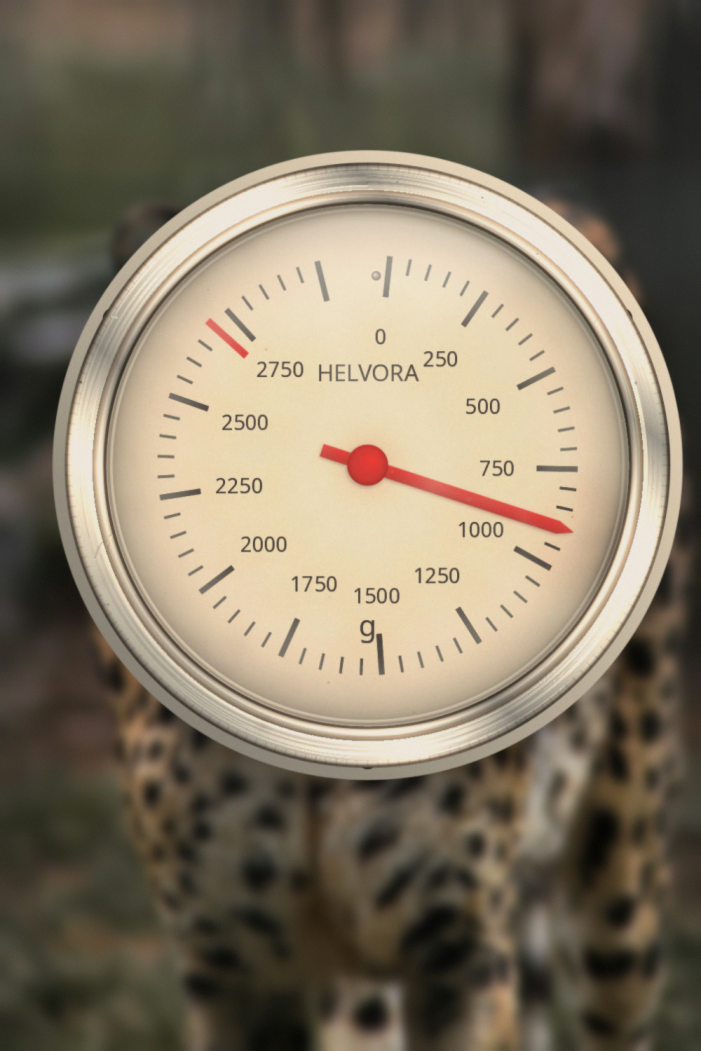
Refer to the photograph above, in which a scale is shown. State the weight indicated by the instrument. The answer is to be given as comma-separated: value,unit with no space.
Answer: 900,g
